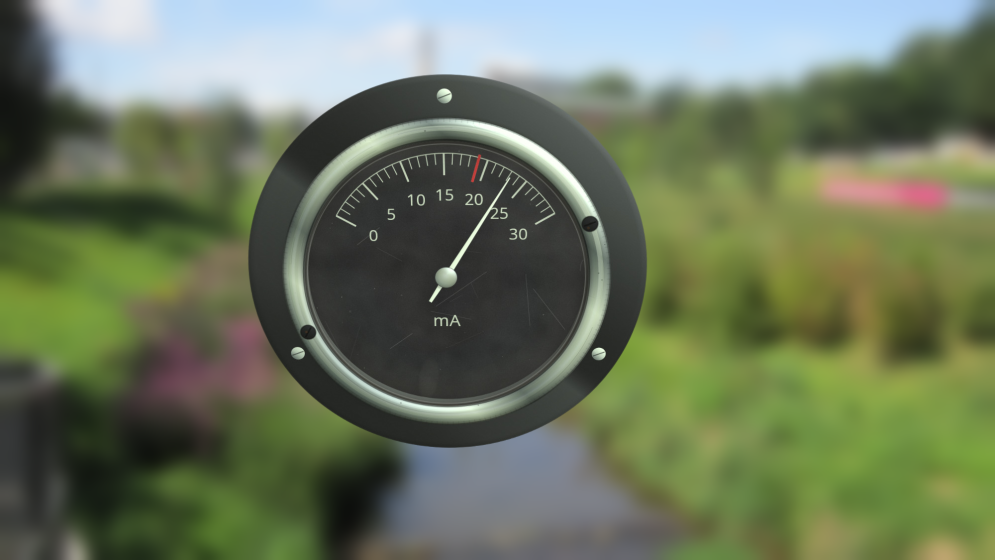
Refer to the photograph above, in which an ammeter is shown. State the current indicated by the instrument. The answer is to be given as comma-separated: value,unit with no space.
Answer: 23,mA
